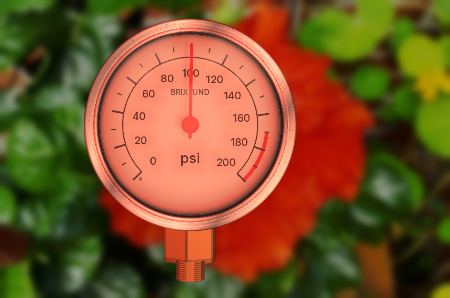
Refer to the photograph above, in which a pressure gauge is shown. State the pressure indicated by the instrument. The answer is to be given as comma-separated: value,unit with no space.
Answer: 100,psi
